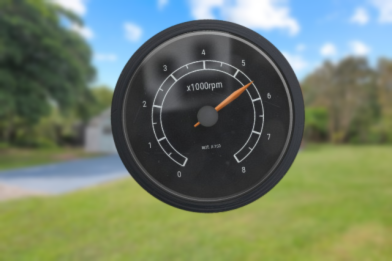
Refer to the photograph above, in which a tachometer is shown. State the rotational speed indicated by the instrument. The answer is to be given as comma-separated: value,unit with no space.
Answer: 5500,rpm
